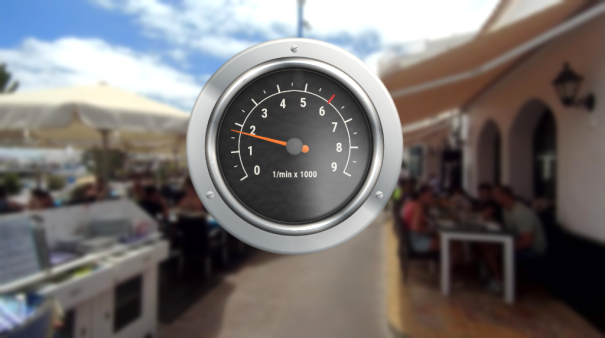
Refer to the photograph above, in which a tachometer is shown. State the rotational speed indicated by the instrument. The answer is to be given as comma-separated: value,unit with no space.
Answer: 1750,rpm
